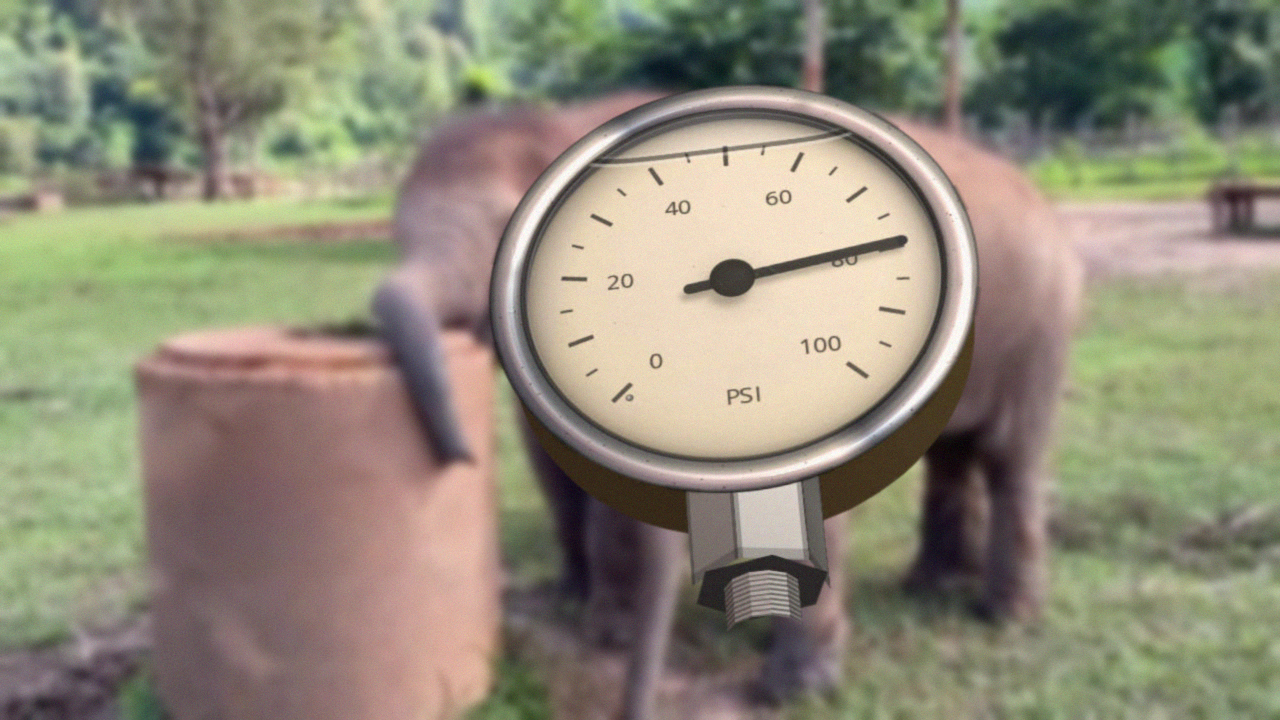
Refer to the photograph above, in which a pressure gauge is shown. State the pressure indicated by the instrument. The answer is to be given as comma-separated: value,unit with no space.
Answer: 80,psi
